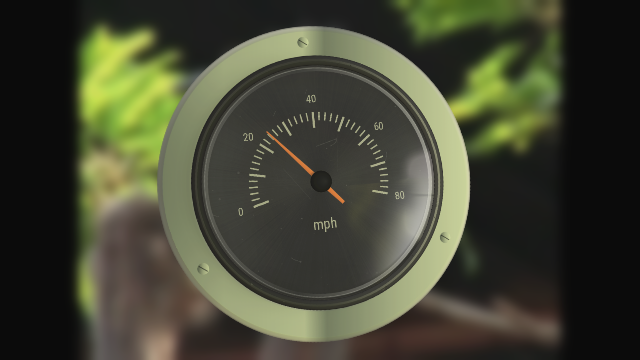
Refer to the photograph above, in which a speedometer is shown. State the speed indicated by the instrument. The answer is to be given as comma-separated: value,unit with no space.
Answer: 24,mph
